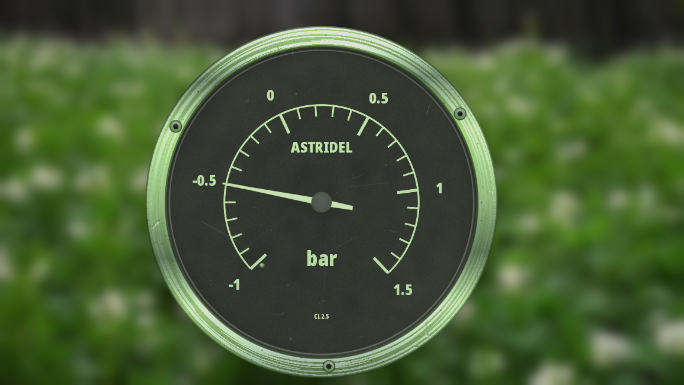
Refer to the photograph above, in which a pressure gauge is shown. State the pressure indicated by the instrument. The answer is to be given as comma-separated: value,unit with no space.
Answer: -0.5,bar
